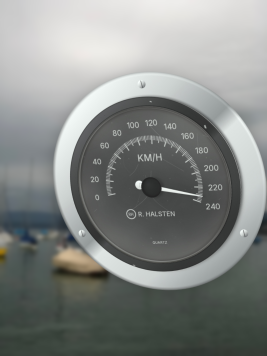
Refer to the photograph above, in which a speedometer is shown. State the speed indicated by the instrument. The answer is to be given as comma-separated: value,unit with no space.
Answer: 230,km/h
